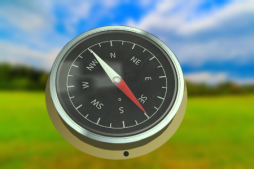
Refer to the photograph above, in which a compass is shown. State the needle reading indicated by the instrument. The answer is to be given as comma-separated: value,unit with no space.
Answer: 150,°
